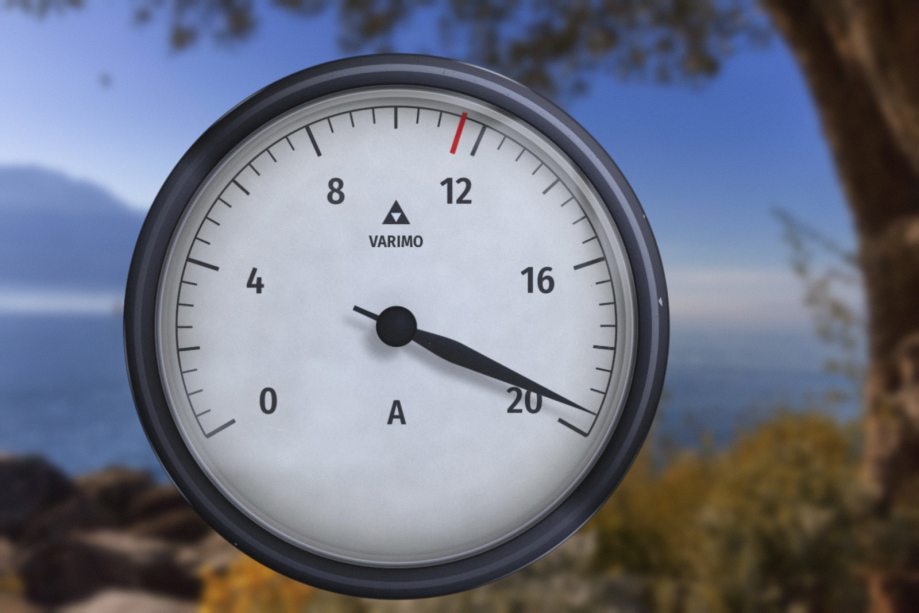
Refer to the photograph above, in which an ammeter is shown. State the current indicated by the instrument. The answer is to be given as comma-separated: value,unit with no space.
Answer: 19.5,A
